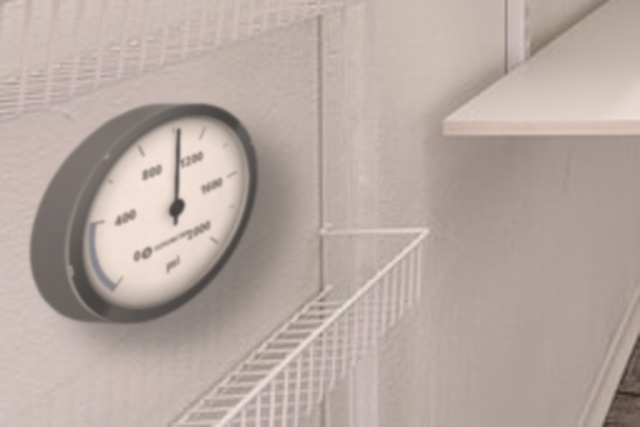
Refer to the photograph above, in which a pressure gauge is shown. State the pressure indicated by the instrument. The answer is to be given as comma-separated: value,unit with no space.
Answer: 1000,psi
